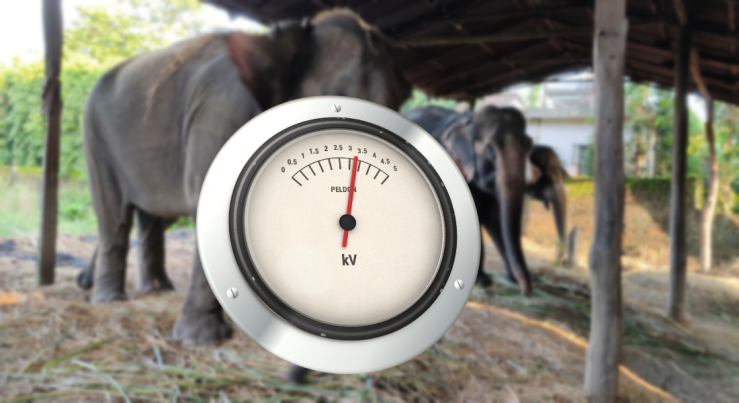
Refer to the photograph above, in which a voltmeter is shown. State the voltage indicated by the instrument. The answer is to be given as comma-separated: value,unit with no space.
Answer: 3.25,kV
